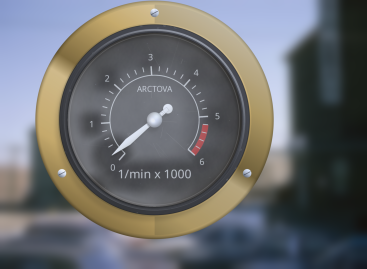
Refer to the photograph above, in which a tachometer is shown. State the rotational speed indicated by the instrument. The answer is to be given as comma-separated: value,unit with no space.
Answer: 200,rpm
